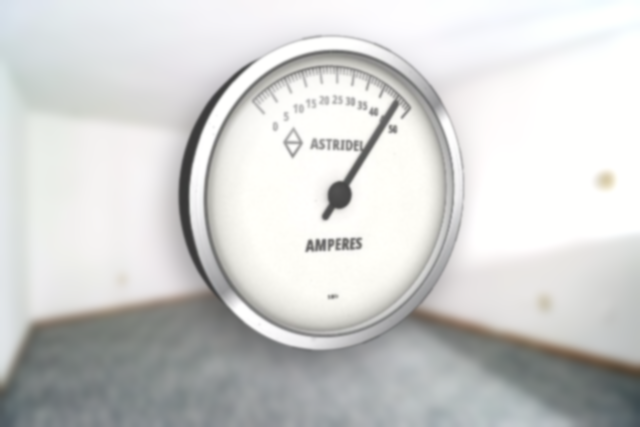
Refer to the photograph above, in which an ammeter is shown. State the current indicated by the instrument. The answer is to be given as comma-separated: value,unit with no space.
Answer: 45,A
